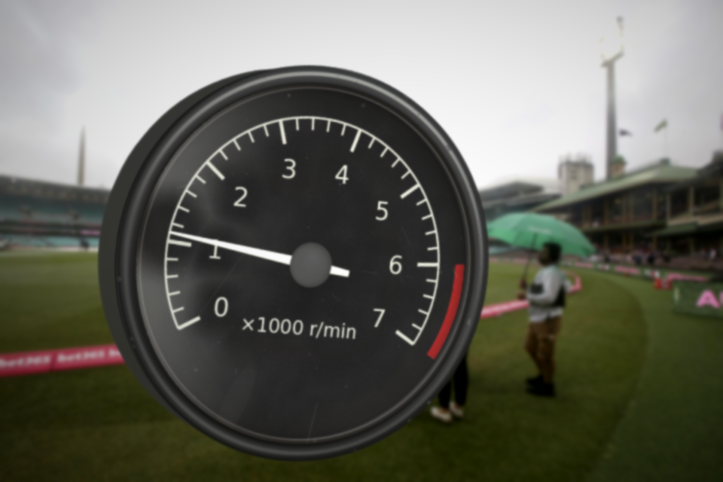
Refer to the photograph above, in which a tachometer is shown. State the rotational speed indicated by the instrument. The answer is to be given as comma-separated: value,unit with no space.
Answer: 1100,rpm
